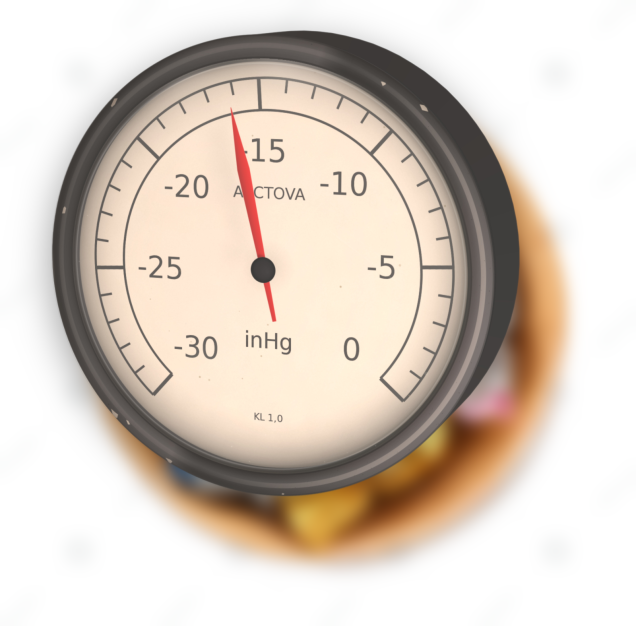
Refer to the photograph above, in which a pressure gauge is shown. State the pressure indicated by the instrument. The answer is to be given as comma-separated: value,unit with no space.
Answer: -16,inHg
